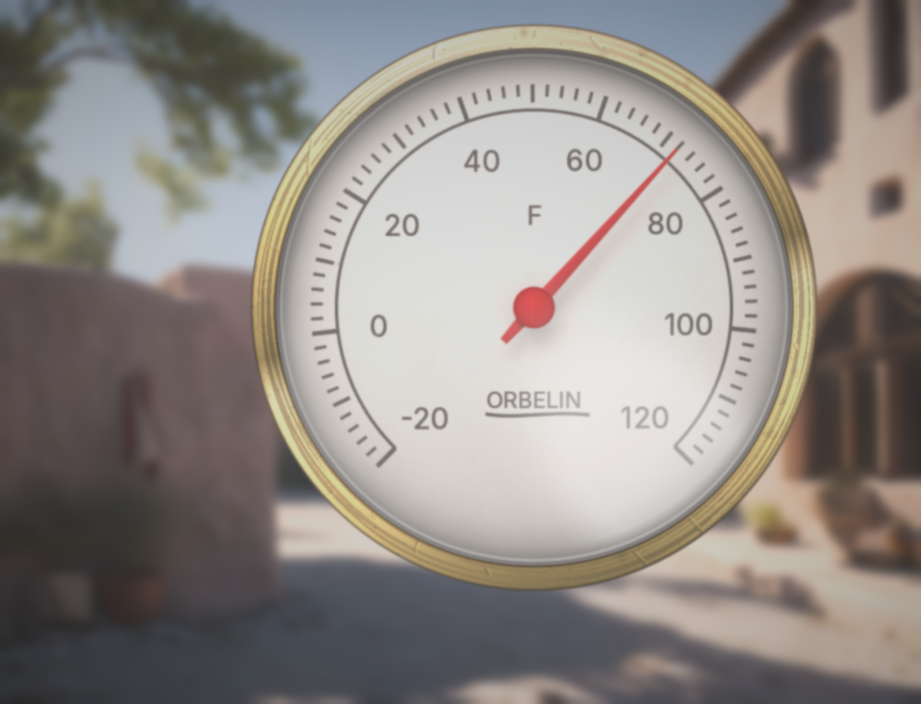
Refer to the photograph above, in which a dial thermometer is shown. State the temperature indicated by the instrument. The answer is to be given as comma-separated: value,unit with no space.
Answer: 72,°F
